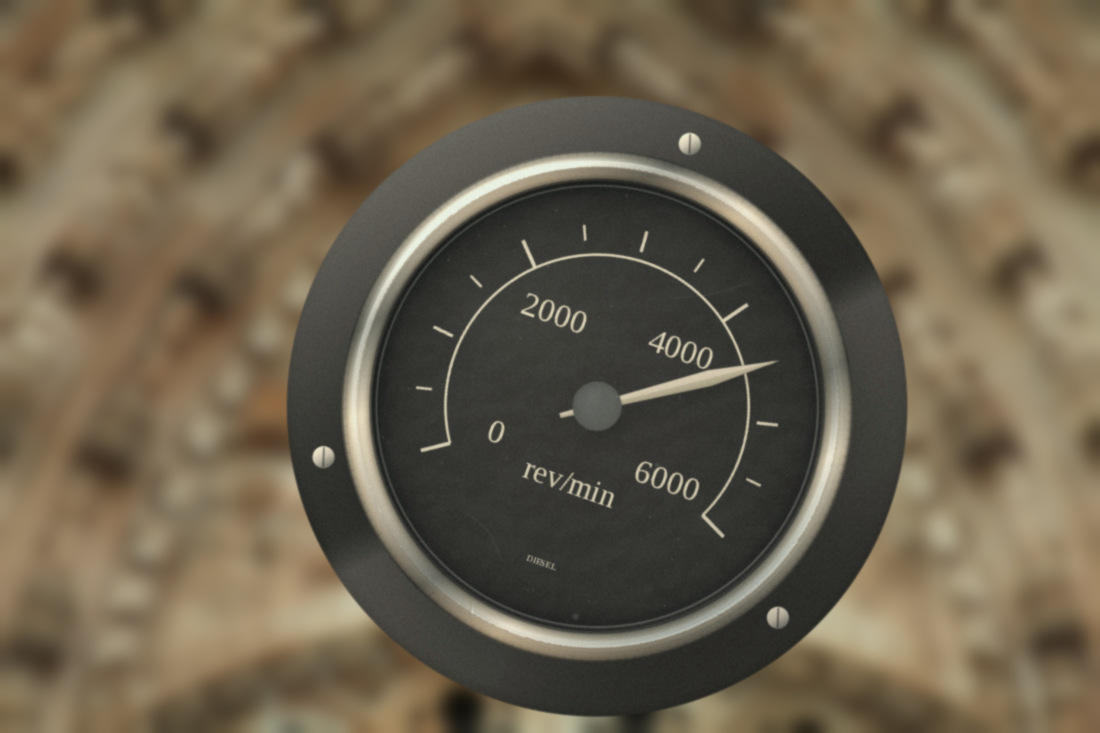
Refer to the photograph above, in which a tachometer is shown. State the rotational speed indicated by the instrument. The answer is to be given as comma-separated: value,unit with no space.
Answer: 4500,rpm
